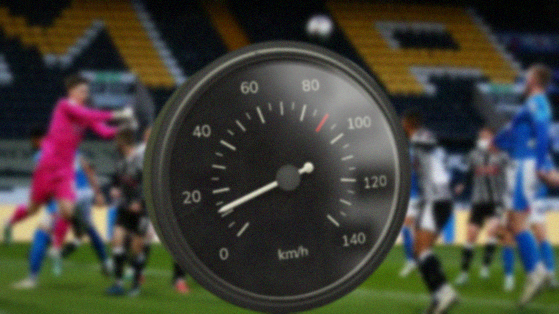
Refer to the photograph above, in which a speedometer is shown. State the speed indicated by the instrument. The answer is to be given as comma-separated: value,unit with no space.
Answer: 12.5,km/h
